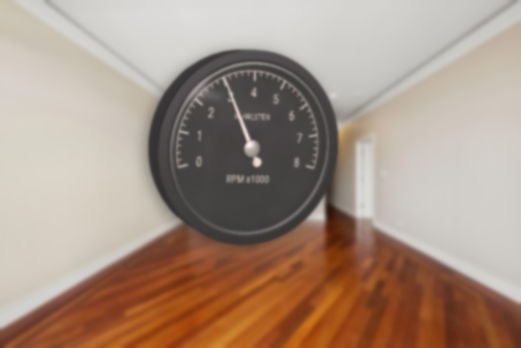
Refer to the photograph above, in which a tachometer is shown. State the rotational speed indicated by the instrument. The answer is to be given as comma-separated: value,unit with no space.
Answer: 3000,rpm
